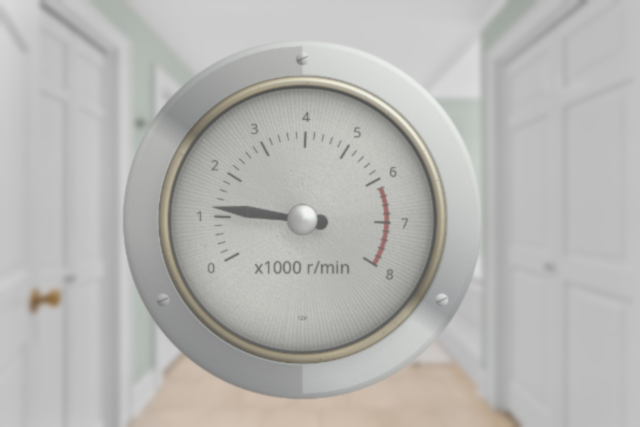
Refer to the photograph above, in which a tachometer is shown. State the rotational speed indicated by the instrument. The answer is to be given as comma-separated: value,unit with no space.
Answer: 1200,rpm
